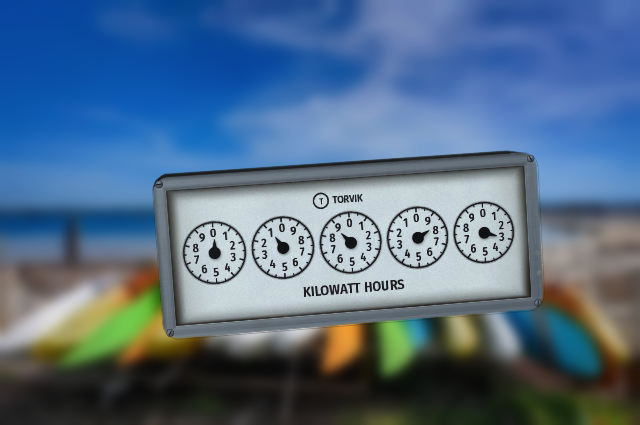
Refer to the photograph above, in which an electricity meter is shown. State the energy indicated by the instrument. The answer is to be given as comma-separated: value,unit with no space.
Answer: 883,kWh
